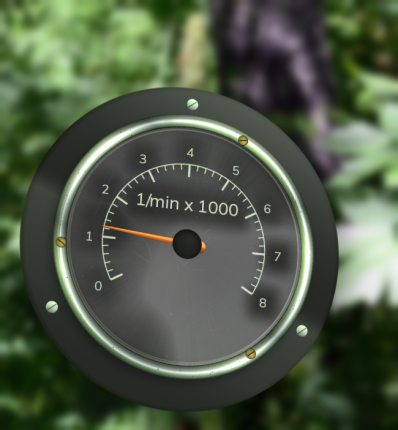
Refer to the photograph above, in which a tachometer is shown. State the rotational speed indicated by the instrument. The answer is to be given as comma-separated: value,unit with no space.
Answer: 1200,rpm
